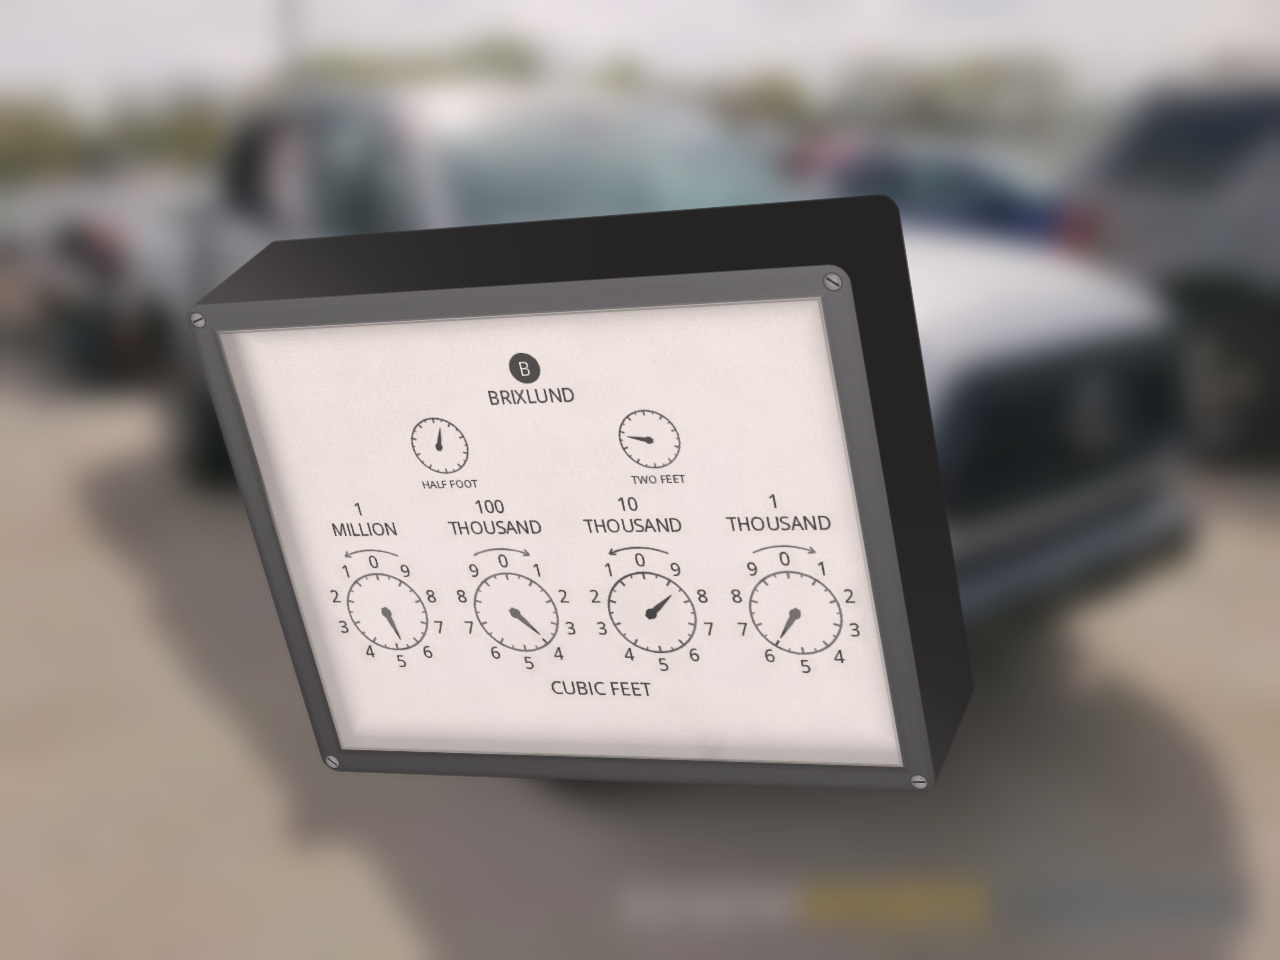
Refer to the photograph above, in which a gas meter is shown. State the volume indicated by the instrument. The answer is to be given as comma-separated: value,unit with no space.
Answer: 538600,ft³
